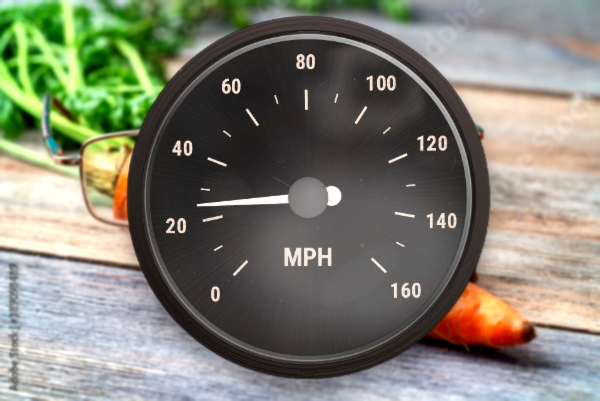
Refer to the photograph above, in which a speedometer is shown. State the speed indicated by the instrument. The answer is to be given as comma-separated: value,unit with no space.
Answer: 25,mph
